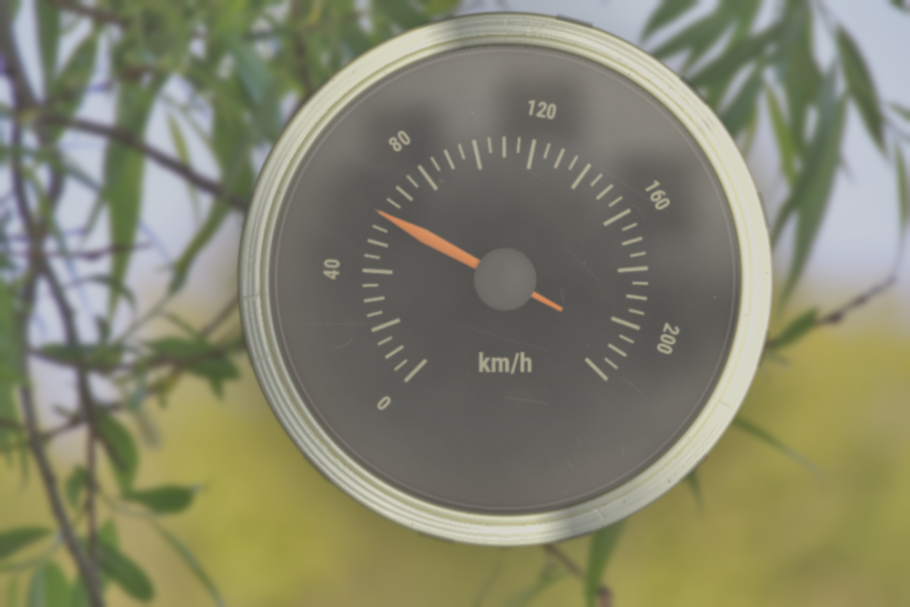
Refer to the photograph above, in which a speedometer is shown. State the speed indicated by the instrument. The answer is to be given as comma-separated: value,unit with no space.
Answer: 60,km/h
